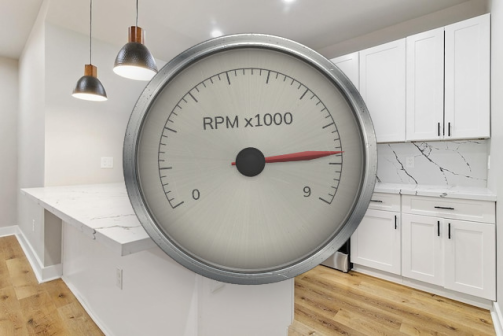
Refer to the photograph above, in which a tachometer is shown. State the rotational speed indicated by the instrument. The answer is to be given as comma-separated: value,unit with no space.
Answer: 7700,rpm
